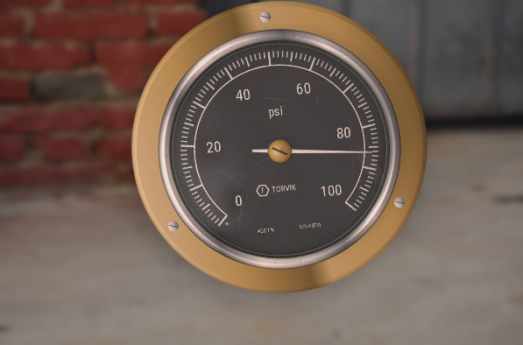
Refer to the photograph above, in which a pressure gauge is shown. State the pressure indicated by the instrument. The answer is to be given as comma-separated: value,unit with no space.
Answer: 86,psi
